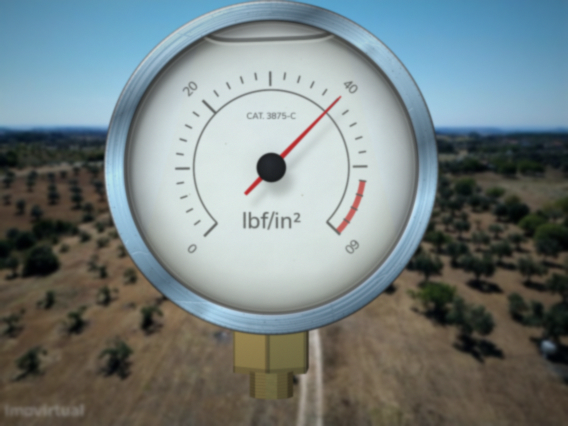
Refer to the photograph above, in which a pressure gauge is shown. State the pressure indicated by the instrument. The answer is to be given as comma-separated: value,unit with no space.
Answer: 40,psi
